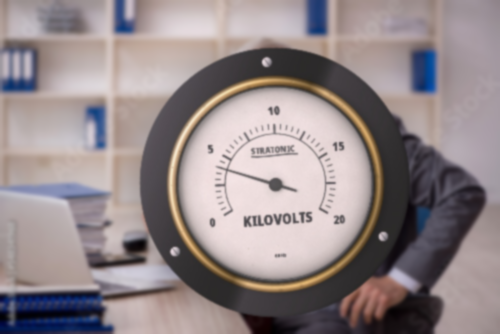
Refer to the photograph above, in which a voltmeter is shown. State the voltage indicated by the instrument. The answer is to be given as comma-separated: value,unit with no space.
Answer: 4,kV
